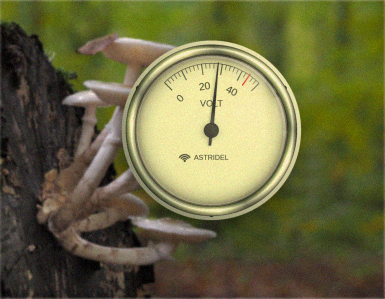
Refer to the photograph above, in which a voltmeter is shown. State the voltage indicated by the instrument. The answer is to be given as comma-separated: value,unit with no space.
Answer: 28,V
